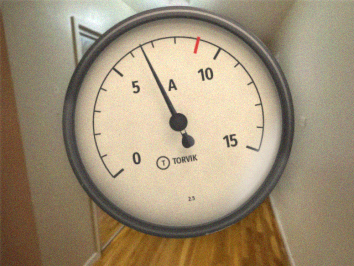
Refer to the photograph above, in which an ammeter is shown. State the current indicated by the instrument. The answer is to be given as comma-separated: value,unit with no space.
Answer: 6.5,A
